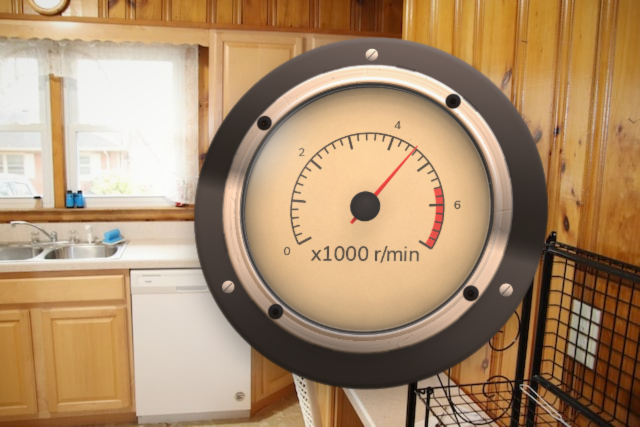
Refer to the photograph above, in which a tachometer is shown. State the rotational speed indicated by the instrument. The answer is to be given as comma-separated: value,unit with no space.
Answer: 4600,rpm
